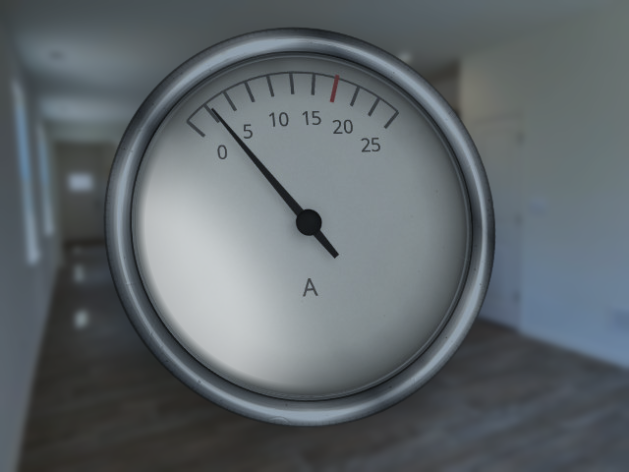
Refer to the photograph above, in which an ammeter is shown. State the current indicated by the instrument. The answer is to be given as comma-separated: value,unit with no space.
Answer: 2.5,A
